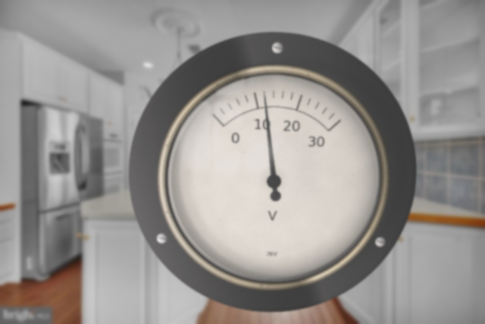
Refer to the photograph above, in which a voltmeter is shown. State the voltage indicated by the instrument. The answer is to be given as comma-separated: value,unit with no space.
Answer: 12,V
